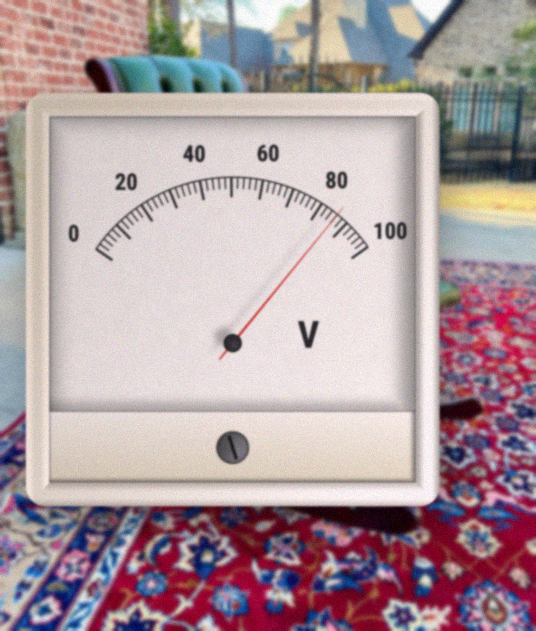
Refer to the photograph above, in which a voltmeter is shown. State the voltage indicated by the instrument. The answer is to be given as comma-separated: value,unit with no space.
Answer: 86,V
